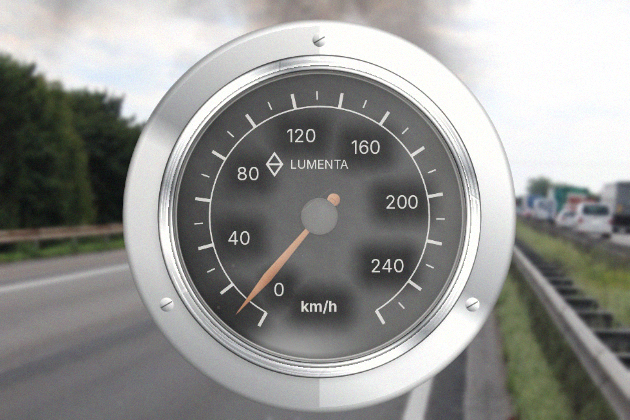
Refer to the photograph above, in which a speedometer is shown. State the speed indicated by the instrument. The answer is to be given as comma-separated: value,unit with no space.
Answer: 10,km/h
